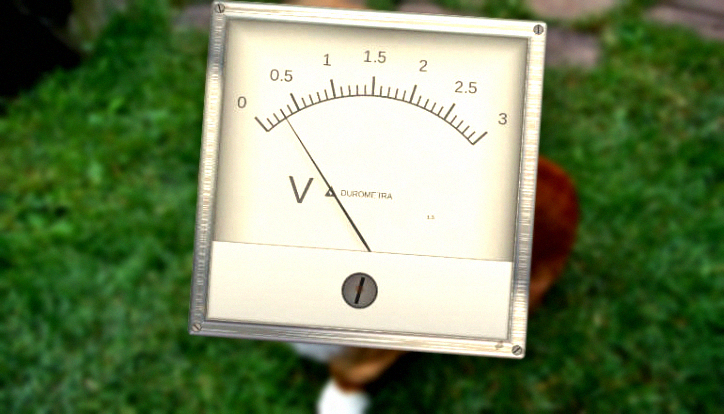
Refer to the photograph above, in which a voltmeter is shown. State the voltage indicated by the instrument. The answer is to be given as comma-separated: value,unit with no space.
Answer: 0.3,V
